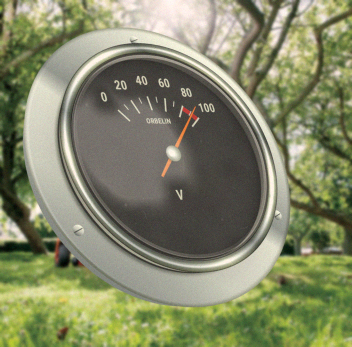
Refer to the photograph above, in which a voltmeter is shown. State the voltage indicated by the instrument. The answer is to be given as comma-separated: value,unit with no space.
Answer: 90,V
